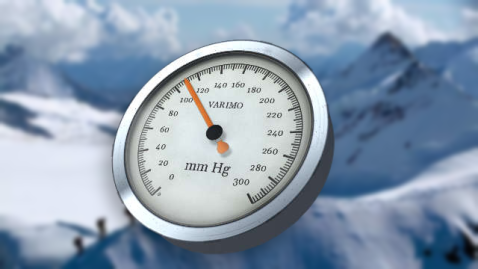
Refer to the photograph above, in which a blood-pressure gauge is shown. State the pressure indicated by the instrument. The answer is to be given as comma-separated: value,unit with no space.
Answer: 110,mmHg
